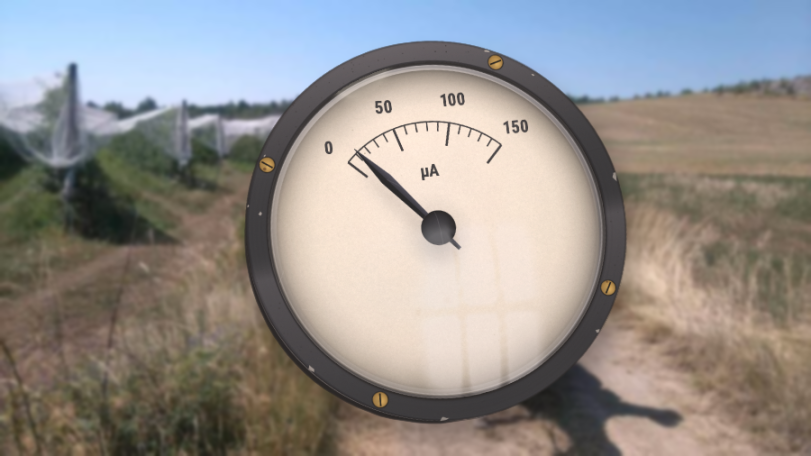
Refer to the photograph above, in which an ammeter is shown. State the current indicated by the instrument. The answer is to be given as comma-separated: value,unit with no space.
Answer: 10,µA
